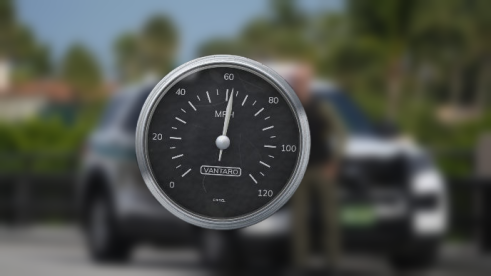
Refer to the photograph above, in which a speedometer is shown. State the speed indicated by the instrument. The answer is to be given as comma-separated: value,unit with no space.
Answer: 62.5,mph
